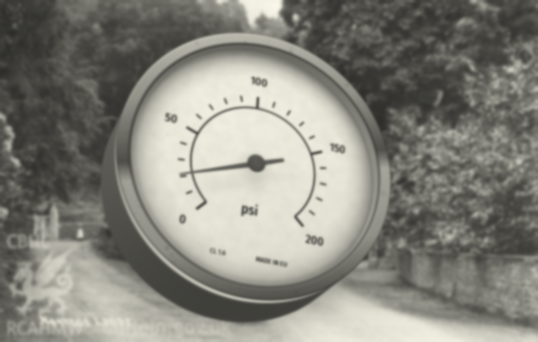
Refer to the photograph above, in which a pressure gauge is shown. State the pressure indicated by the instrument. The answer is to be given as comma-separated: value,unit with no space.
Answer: 20,psi
